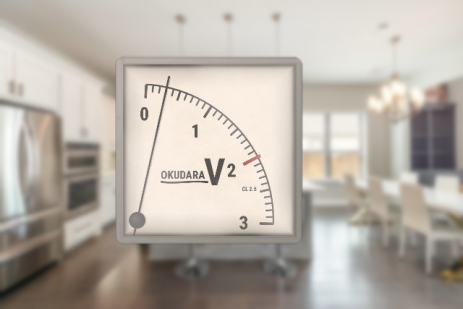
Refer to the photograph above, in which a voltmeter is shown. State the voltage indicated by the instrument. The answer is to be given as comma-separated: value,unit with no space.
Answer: 0.3,V
